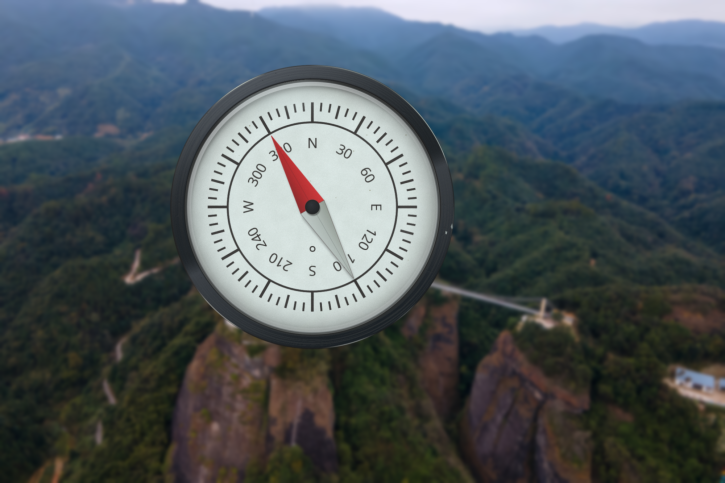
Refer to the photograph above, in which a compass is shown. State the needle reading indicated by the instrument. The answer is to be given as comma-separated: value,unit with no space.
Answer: 330,°
